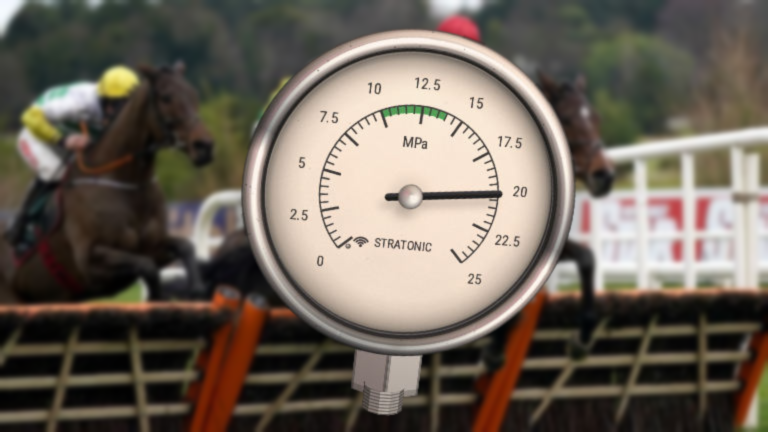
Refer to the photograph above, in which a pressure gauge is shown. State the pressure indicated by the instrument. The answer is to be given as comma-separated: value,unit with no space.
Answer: 20,MPa
